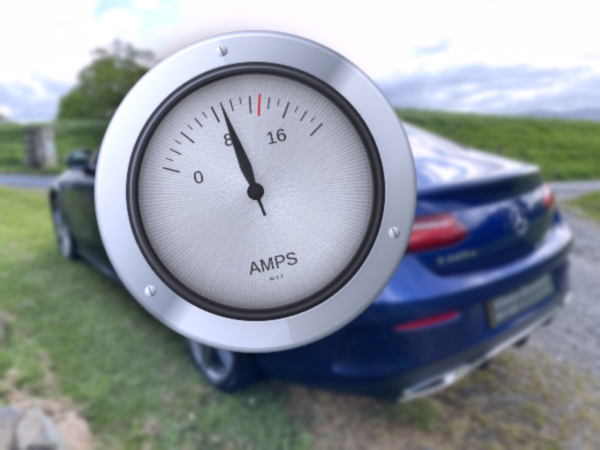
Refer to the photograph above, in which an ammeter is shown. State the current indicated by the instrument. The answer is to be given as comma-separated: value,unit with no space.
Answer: 9,A
